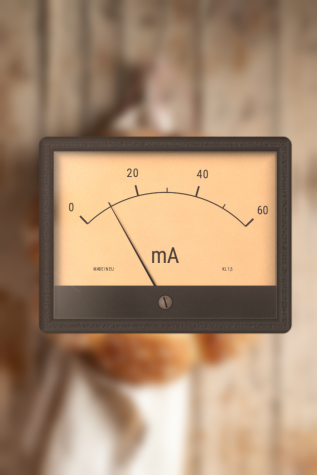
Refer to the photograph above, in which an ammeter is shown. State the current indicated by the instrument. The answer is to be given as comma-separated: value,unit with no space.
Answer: 10,mA
